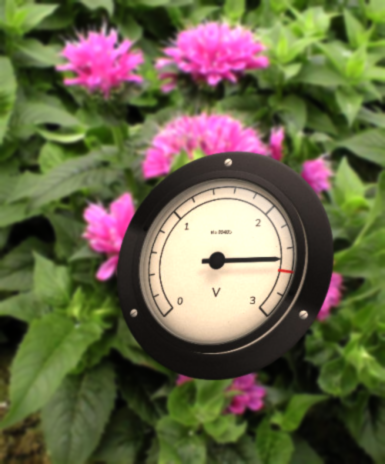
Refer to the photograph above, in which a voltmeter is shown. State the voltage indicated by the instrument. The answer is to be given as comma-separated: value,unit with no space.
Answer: 2.5,V
